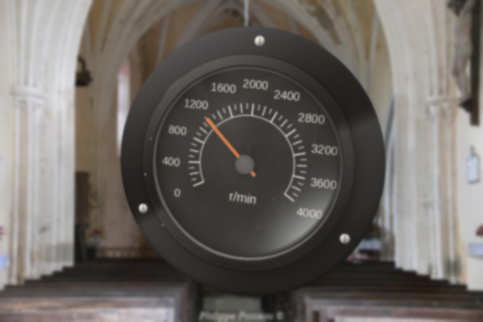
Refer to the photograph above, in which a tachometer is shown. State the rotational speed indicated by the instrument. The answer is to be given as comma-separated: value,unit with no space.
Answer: 1200,rpm
